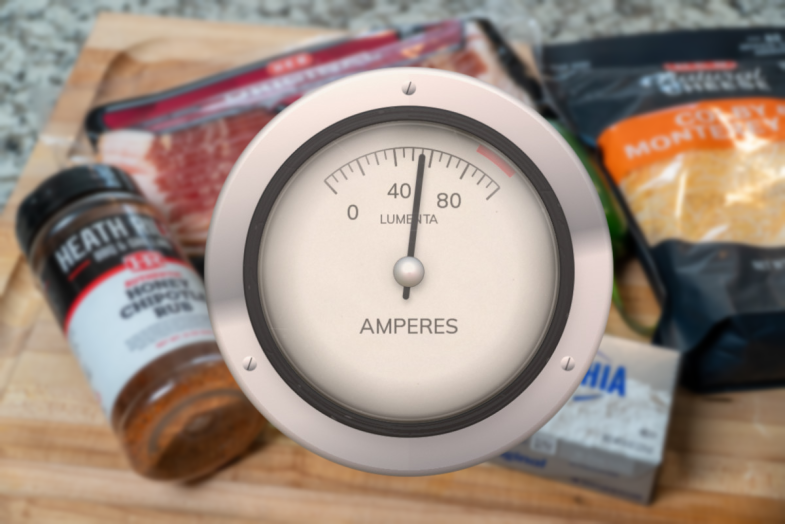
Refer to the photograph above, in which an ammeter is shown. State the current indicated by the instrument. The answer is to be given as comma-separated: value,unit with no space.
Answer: 55,A
